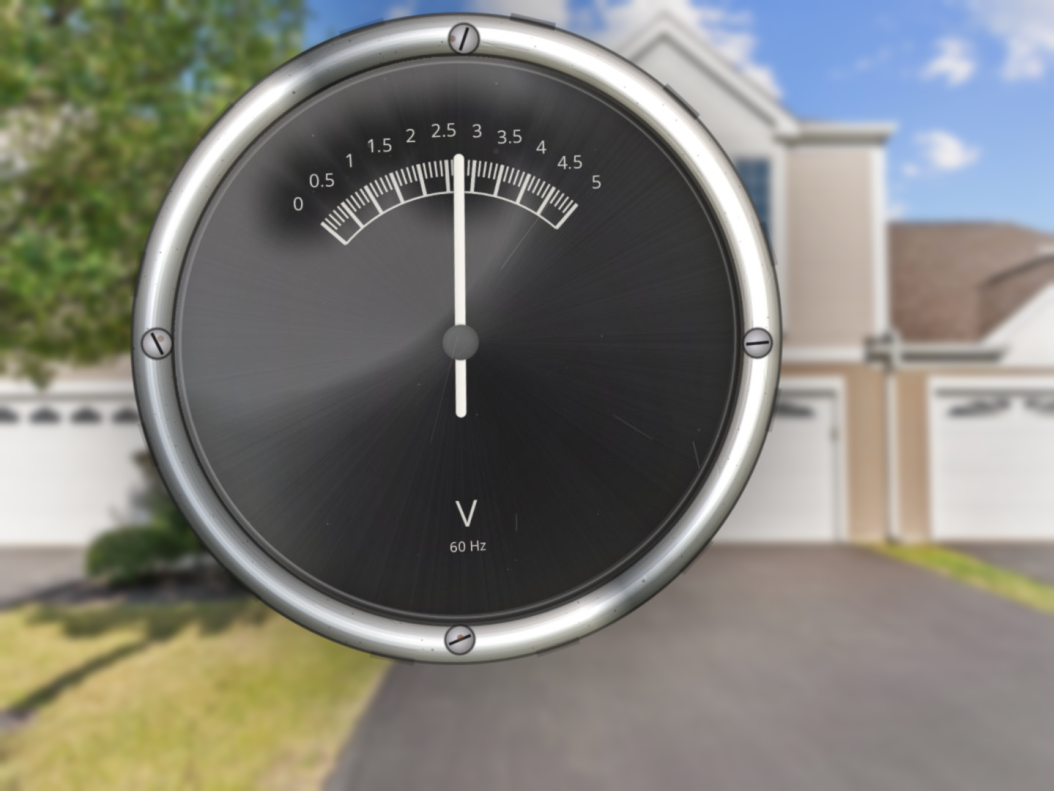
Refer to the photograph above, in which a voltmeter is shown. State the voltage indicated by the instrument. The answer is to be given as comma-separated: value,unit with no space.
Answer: 2.7,V
